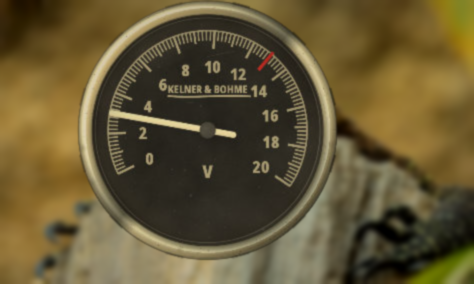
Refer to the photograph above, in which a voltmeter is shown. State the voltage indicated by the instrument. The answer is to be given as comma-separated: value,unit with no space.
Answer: 3,V
